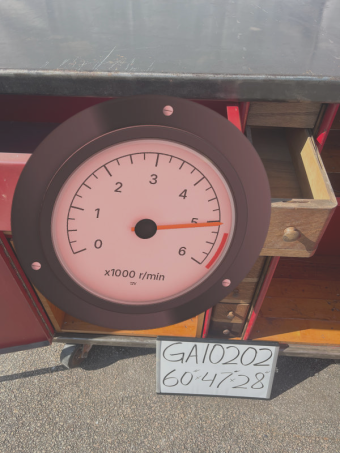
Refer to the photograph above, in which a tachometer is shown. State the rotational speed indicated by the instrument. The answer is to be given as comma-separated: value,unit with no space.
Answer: 5000,rpm
